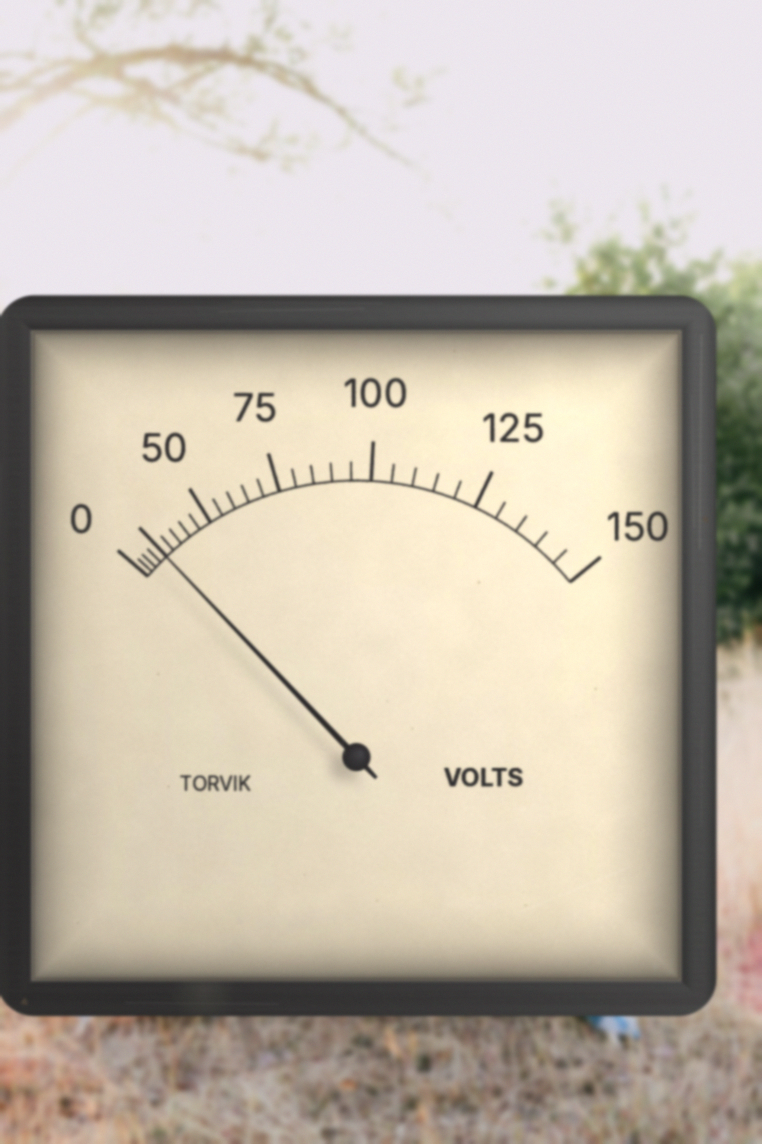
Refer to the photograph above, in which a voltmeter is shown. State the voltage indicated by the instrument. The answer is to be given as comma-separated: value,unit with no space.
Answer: 25,V
